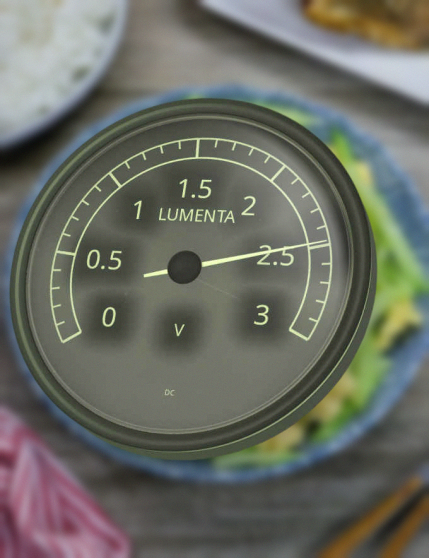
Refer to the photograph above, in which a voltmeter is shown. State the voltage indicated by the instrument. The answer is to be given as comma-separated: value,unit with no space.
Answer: 2.5,V
